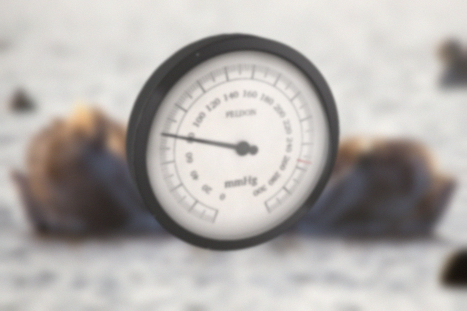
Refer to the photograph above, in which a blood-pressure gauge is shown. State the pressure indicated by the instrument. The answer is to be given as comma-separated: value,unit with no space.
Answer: 80,mmHg
